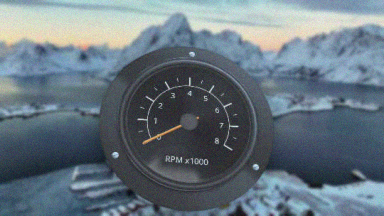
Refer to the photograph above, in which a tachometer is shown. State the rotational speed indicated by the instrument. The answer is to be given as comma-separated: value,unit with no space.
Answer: 0,rpm
